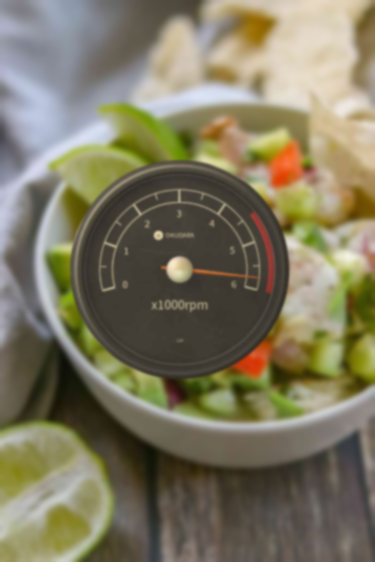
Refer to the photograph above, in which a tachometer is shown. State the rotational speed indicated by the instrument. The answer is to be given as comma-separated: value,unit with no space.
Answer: 5750,rpm
